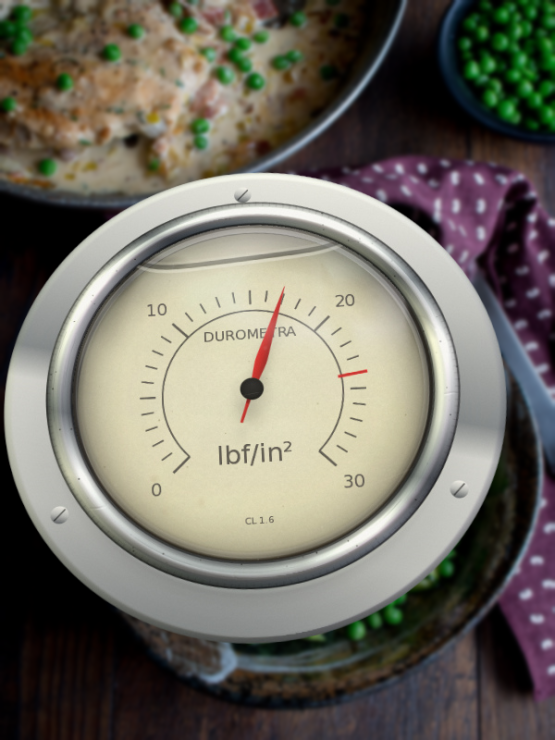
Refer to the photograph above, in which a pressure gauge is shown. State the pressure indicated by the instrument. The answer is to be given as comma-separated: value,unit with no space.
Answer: 17,psi
